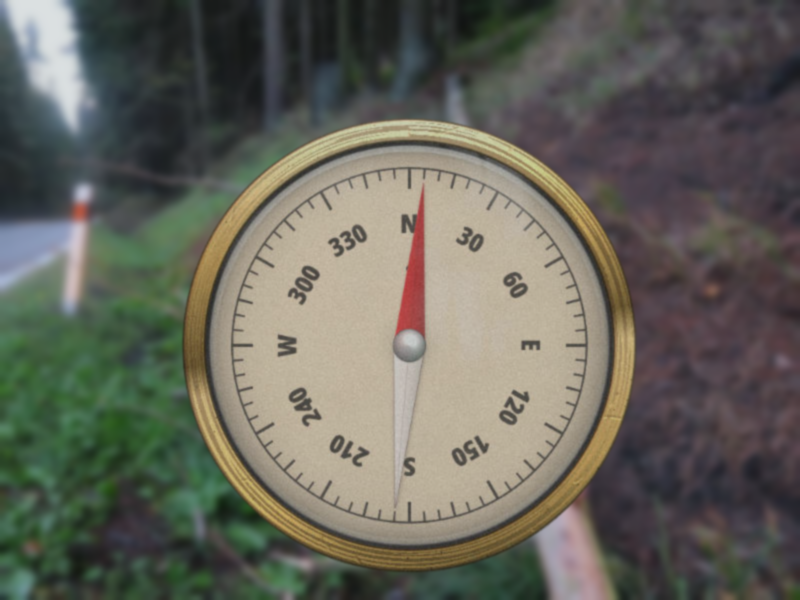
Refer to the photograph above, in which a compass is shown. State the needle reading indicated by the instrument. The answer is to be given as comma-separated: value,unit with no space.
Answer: 5,°
